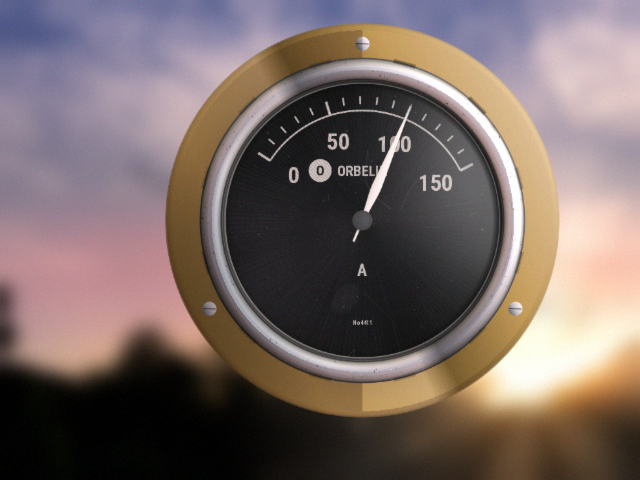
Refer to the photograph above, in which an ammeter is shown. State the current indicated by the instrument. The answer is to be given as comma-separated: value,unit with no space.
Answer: 100,A
